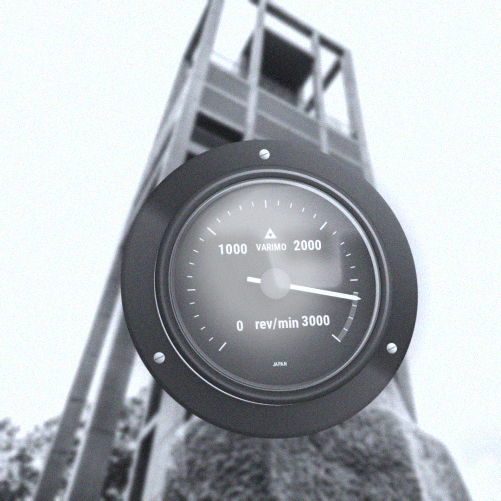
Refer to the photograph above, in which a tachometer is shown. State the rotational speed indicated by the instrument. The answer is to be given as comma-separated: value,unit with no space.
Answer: 2650,rpm
